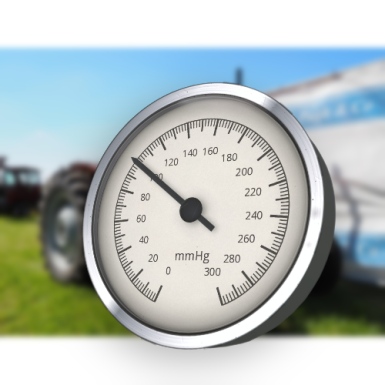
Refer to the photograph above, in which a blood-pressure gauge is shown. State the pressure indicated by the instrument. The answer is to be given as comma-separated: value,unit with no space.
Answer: 100,mmHg
